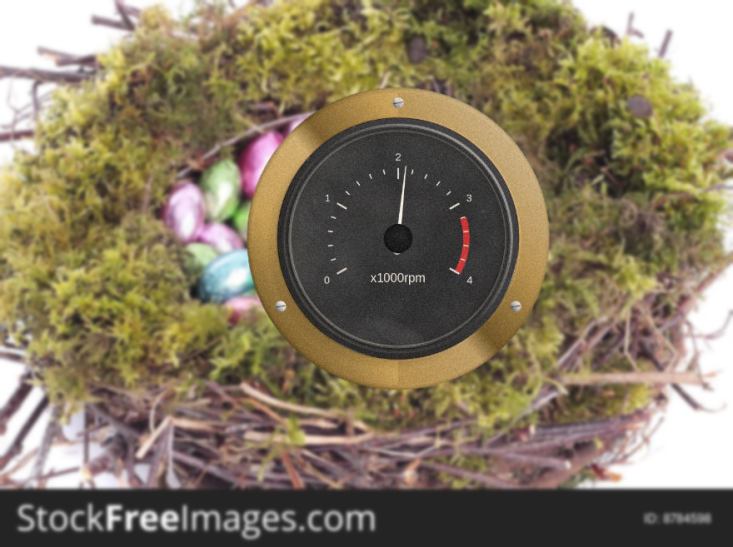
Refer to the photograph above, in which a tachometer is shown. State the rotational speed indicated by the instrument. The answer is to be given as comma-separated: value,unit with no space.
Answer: 2100,rpm
